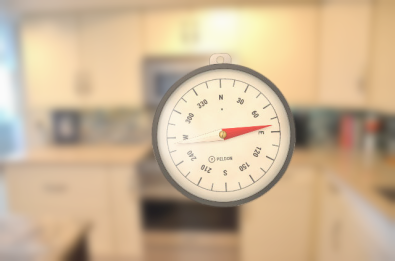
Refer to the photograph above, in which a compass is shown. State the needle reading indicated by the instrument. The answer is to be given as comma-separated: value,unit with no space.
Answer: 82.5,°
